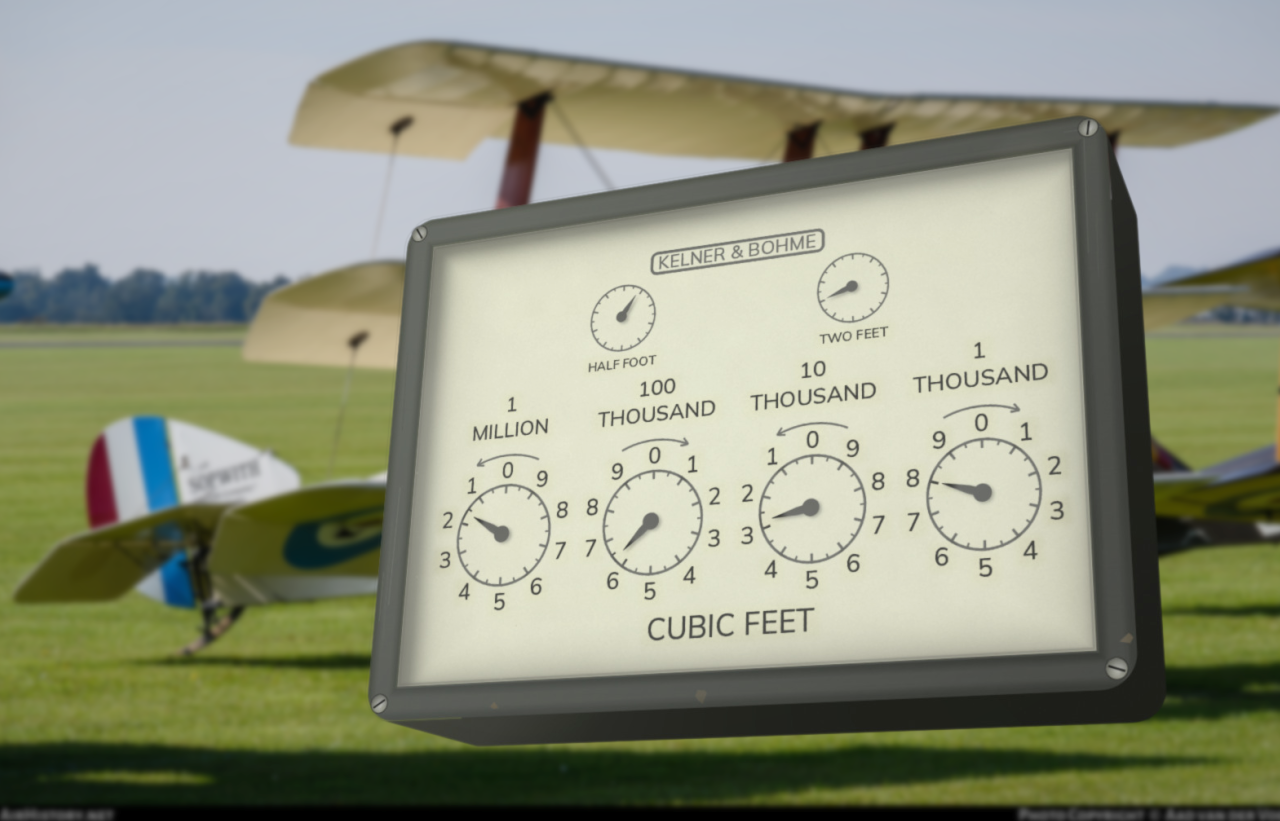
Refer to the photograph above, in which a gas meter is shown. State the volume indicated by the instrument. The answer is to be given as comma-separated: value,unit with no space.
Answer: 162800,ft³
